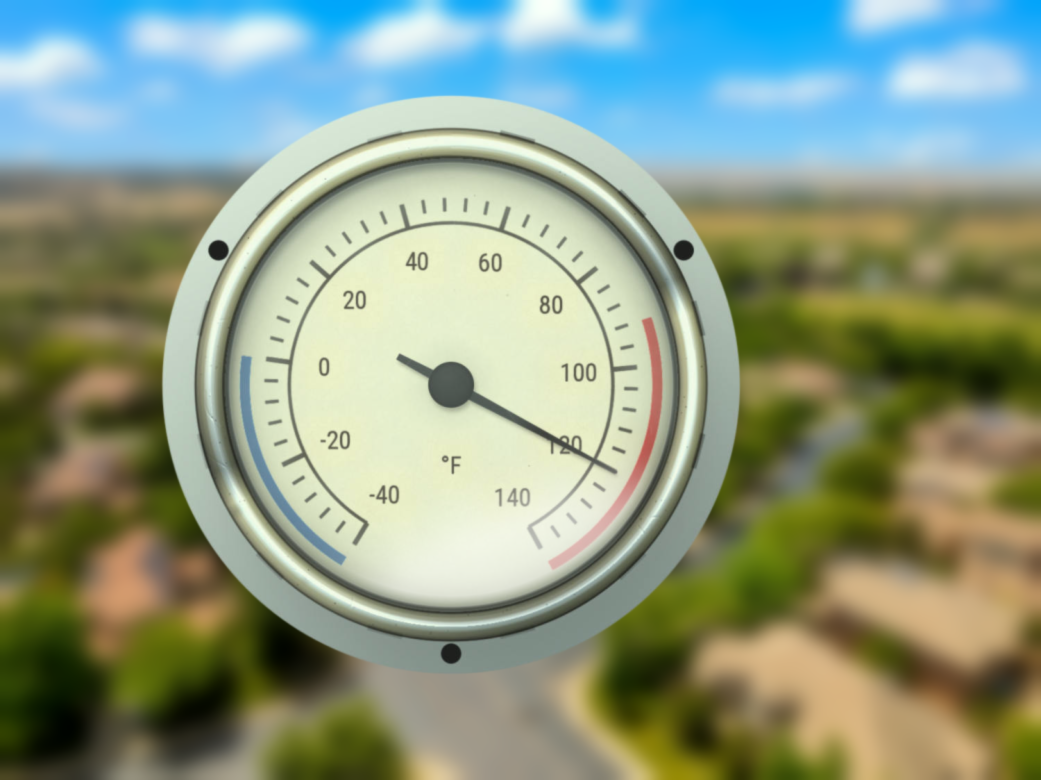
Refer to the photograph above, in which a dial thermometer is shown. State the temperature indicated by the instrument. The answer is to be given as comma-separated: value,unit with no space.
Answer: 120,°F
